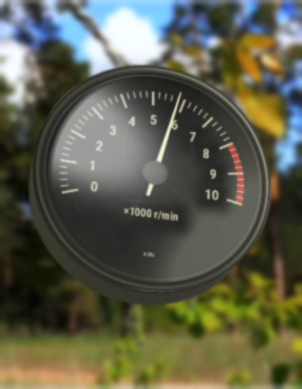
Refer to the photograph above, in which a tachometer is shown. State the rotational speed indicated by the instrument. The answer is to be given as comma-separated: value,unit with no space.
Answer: 5800,rpm
